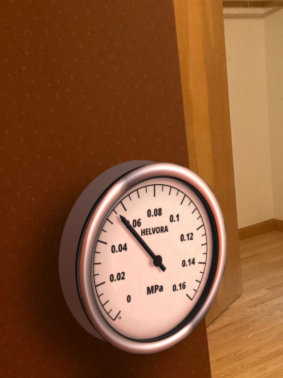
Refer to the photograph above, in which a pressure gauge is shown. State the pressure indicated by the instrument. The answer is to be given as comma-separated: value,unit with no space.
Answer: 0.055,MPa
